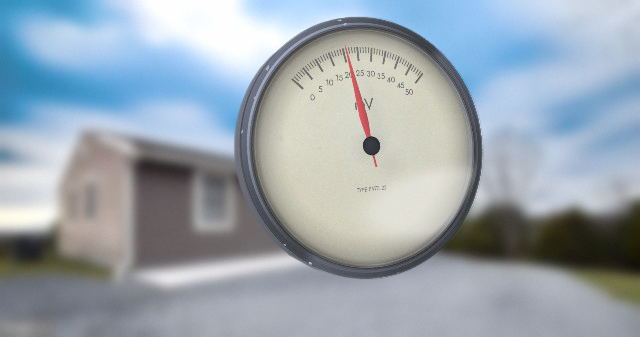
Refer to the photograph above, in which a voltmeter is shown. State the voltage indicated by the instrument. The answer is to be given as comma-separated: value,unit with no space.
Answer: 20,mV
